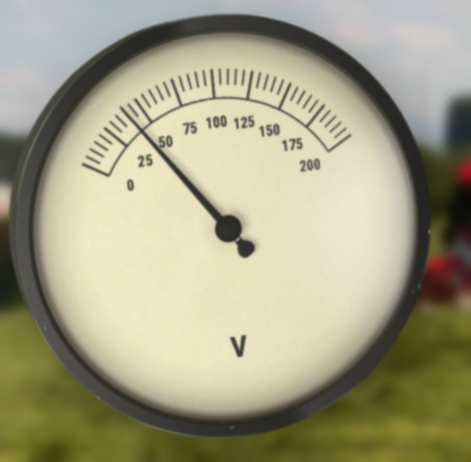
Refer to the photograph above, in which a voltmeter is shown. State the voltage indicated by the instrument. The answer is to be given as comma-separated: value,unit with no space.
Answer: 40,V
